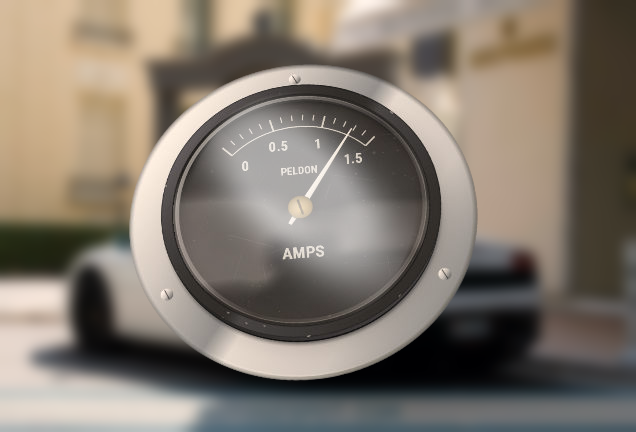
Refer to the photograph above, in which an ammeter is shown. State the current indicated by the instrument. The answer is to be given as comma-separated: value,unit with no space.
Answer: 1.3,A
